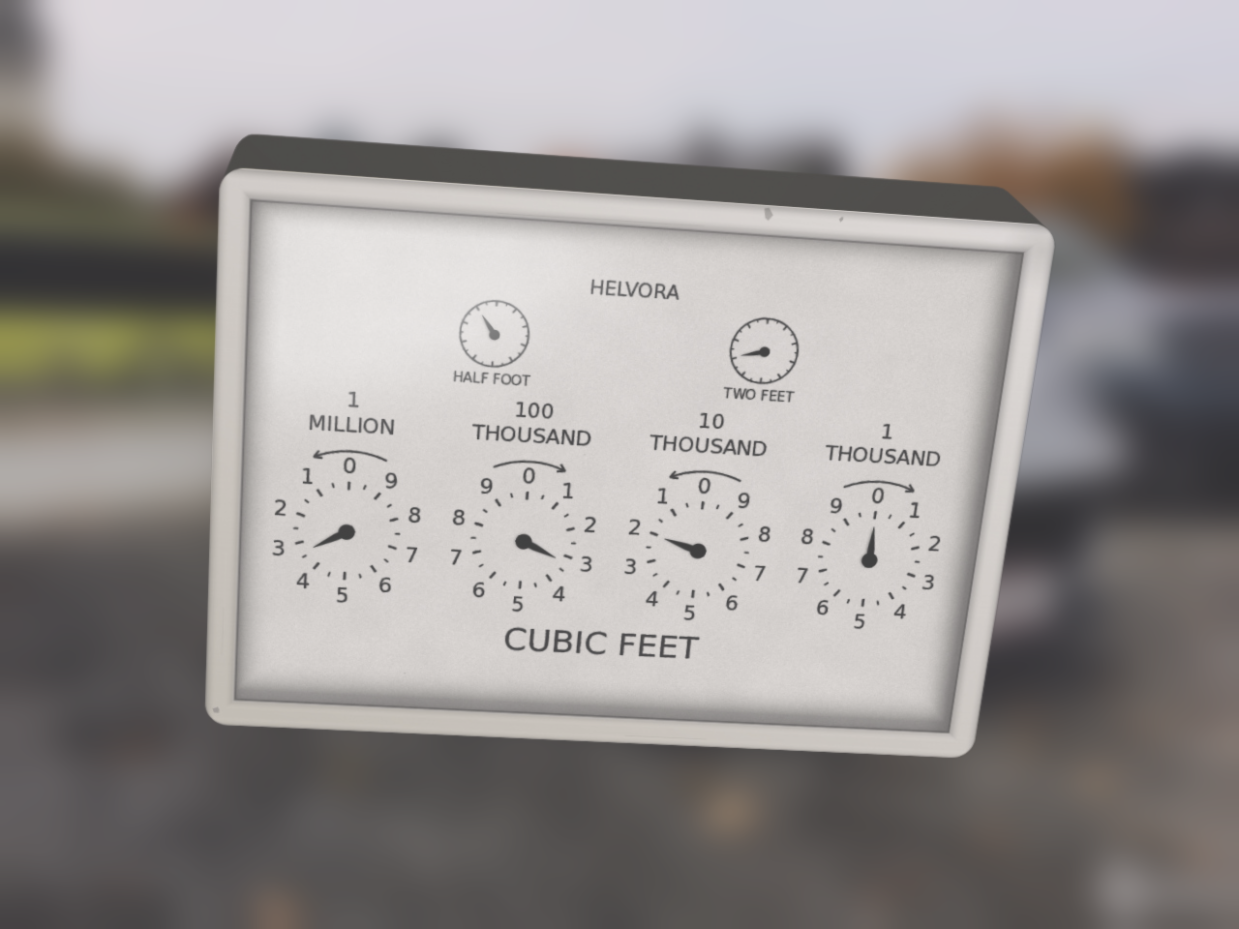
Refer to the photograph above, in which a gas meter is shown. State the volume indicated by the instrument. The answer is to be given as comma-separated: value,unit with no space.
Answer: 332000,ft³
